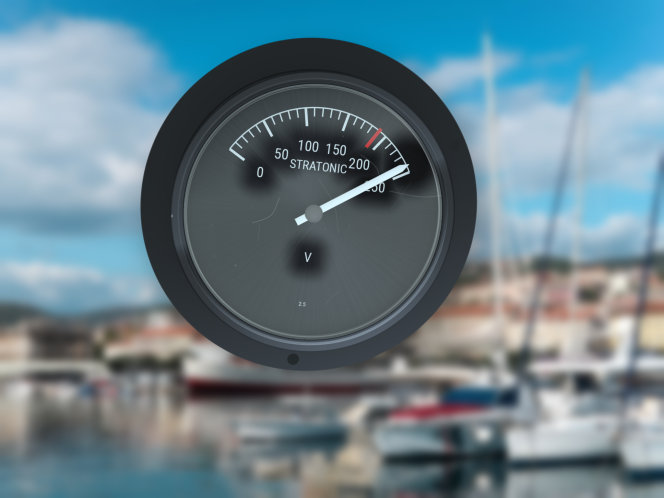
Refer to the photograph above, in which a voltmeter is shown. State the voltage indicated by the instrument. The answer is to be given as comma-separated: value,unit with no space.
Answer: 240,V
